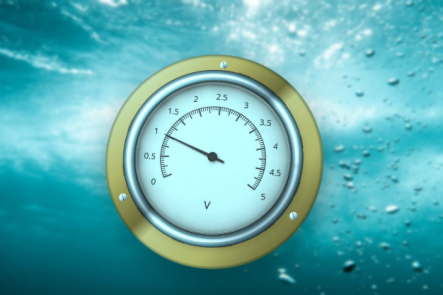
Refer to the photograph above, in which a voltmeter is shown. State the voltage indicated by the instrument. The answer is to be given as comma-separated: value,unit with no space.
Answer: 1,V
